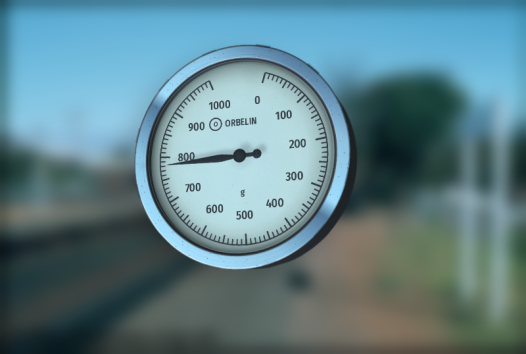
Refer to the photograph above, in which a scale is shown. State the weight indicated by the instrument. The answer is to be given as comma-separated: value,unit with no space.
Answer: 780,g
